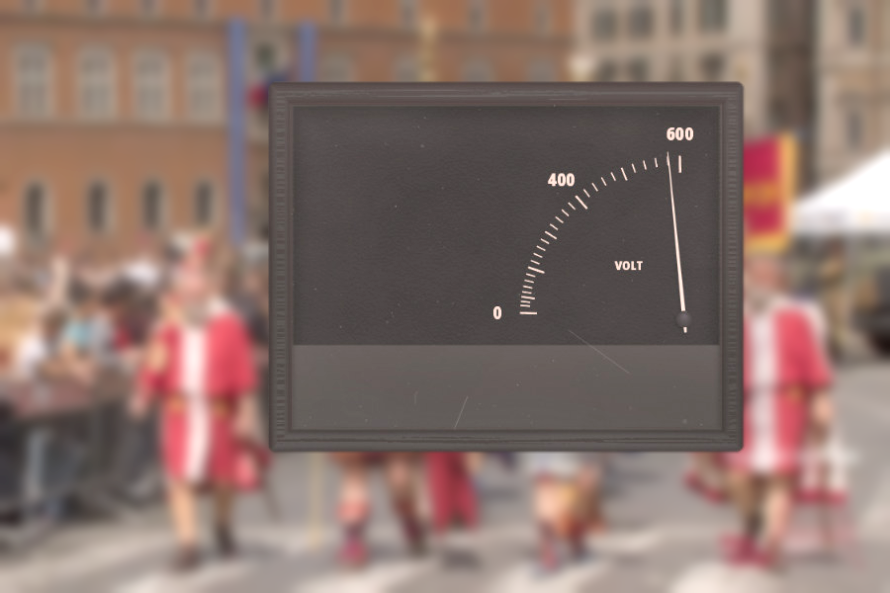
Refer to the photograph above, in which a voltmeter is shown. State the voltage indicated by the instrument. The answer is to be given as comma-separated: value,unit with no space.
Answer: 580,V
